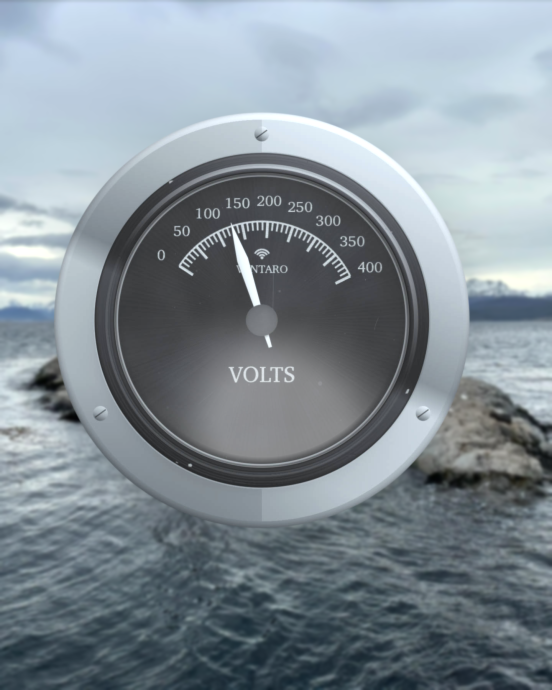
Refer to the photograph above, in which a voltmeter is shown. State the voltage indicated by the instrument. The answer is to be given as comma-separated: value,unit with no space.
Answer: 130,V
